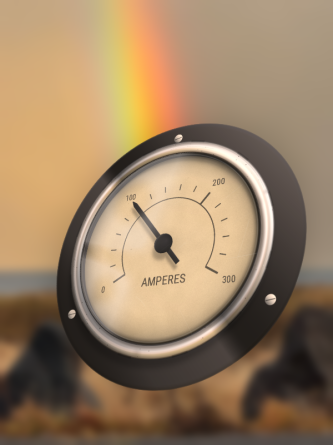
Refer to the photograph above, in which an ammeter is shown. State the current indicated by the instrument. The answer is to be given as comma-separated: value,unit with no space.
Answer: 100,A
